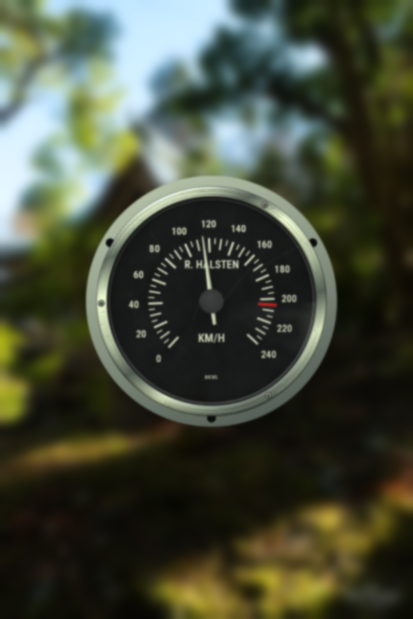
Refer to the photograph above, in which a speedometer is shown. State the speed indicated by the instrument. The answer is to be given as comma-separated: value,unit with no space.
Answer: 115,km/h
